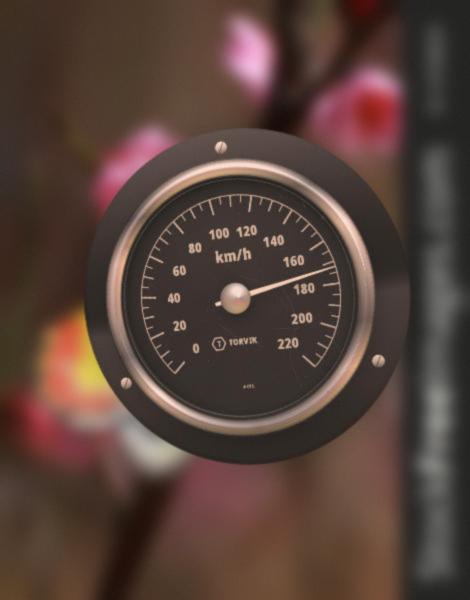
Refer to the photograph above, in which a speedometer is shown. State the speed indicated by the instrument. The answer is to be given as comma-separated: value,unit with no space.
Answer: 172.5,km/h
